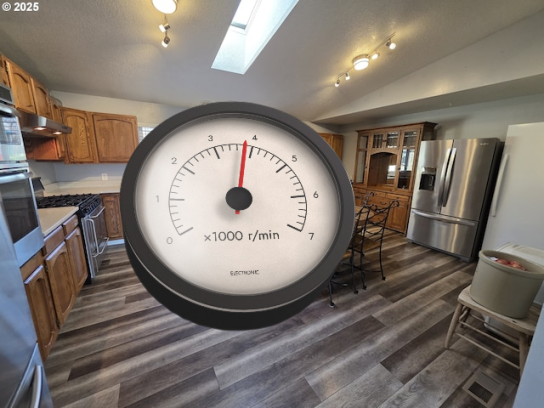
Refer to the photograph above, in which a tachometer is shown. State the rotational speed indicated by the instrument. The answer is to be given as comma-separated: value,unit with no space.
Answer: 3800,rpm
